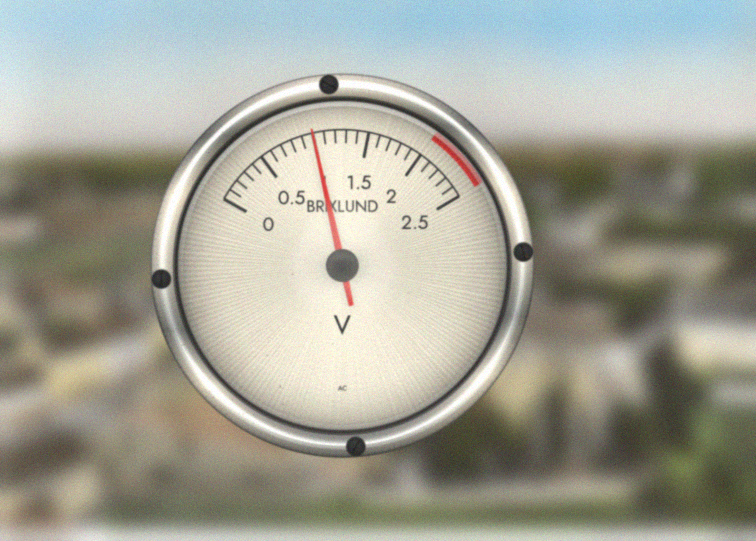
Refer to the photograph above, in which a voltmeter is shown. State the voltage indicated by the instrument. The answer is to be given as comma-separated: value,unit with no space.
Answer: 1,V
